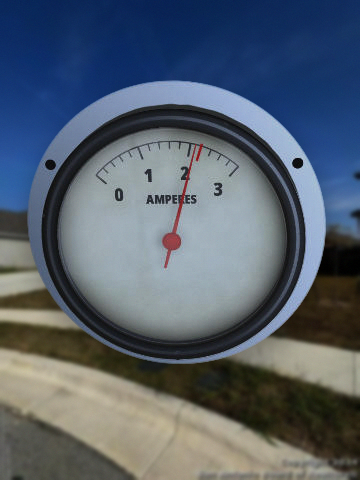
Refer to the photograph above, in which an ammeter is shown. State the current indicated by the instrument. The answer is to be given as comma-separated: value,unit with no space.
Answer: 2.1,A
